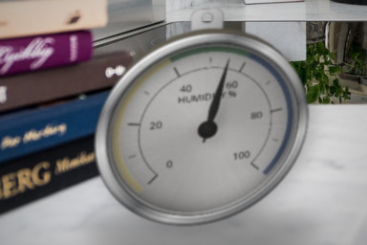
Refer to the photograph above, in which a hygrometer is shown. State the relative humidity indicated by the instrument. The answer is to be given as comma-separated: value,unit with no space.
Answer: 55,%
